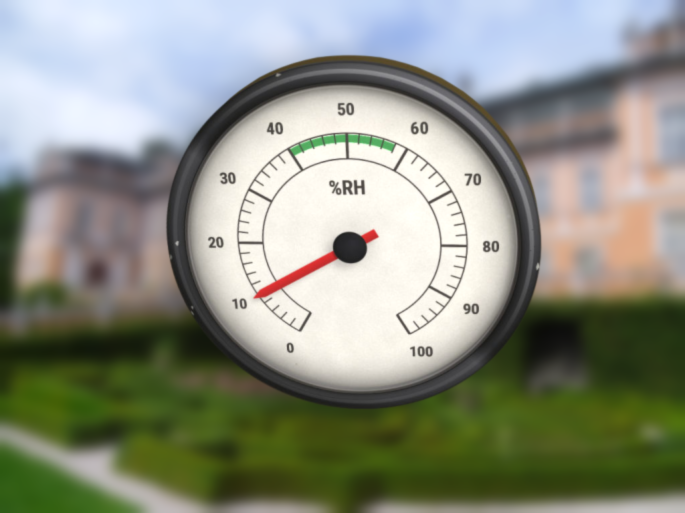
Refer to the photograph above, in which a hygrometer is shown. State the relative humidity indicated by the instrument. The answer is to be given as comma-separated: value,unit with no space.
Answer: 10,%
